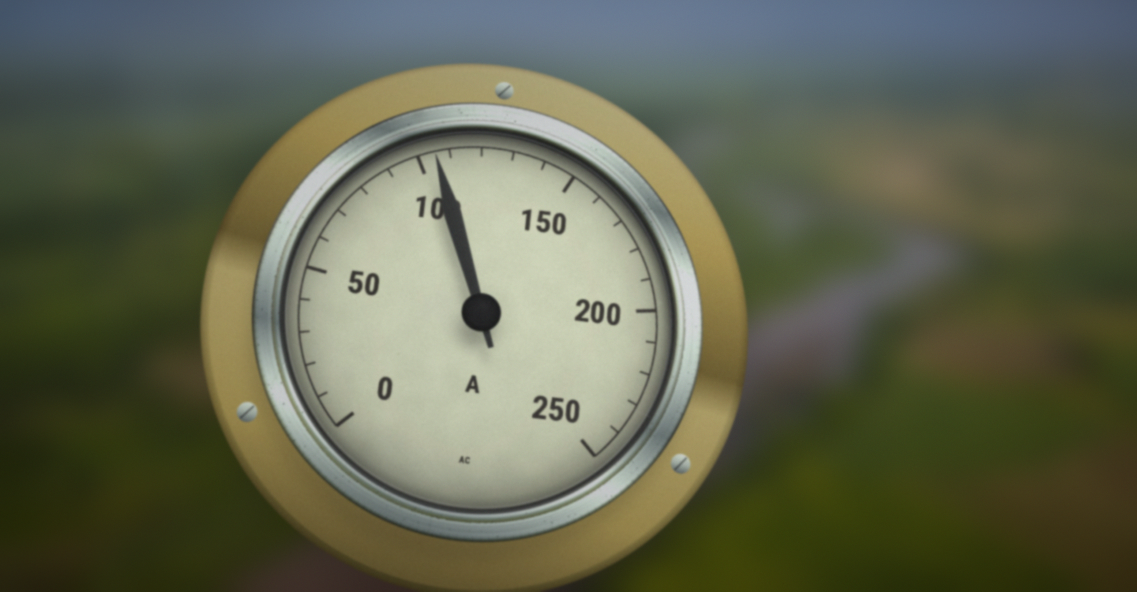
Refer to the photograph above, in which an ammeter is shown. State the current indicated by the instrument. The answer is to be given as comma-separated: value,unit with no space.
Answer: 105,A
